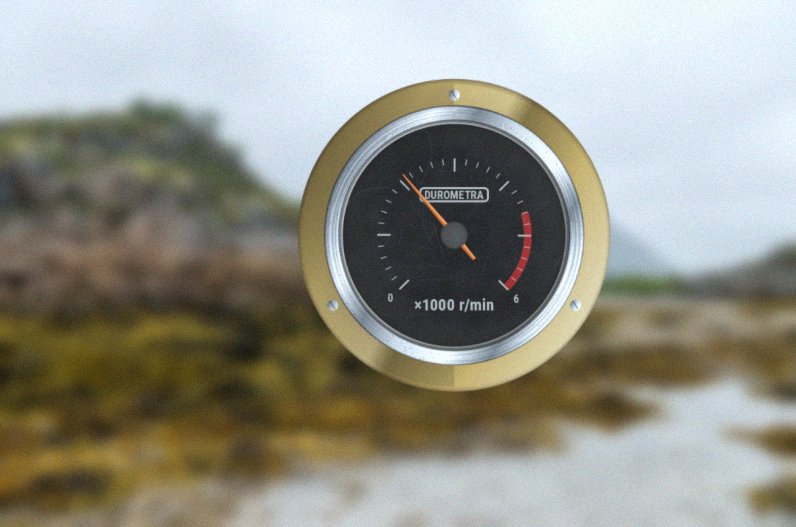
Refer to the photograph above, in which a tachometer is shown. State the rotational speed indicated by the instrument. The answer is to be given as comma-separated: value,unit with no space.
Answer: 2100,rpm
